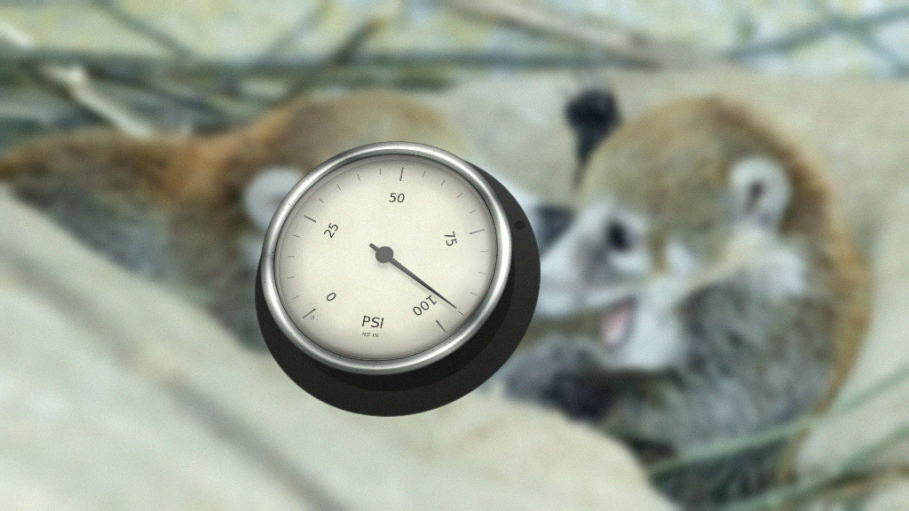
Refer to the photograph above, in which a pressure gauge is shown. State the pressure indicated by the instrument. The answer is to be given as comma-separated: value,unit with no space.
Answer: 95,psi
